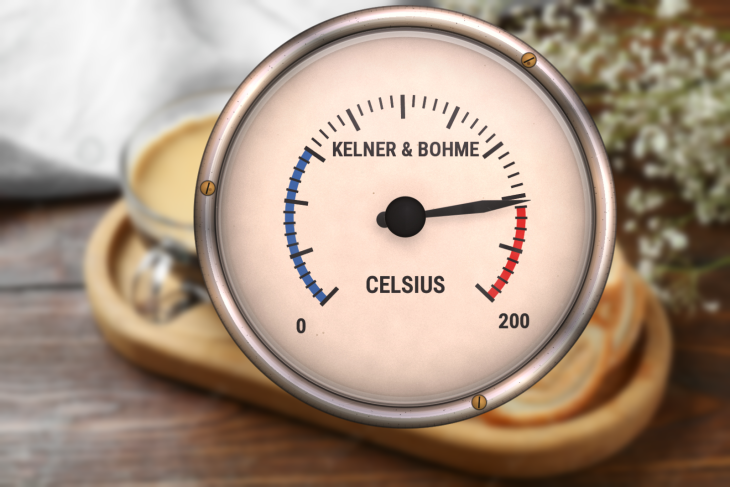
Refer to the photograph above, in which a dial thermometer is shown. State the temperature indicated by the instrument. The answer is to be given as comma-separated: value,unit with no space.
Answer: 162,°C
